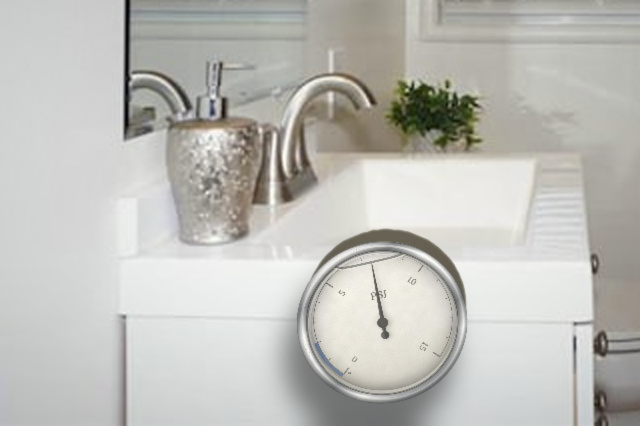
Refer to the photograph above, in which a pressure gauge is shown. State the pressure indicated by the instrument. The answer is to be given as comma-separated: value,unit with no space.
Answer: 7.5,psi
